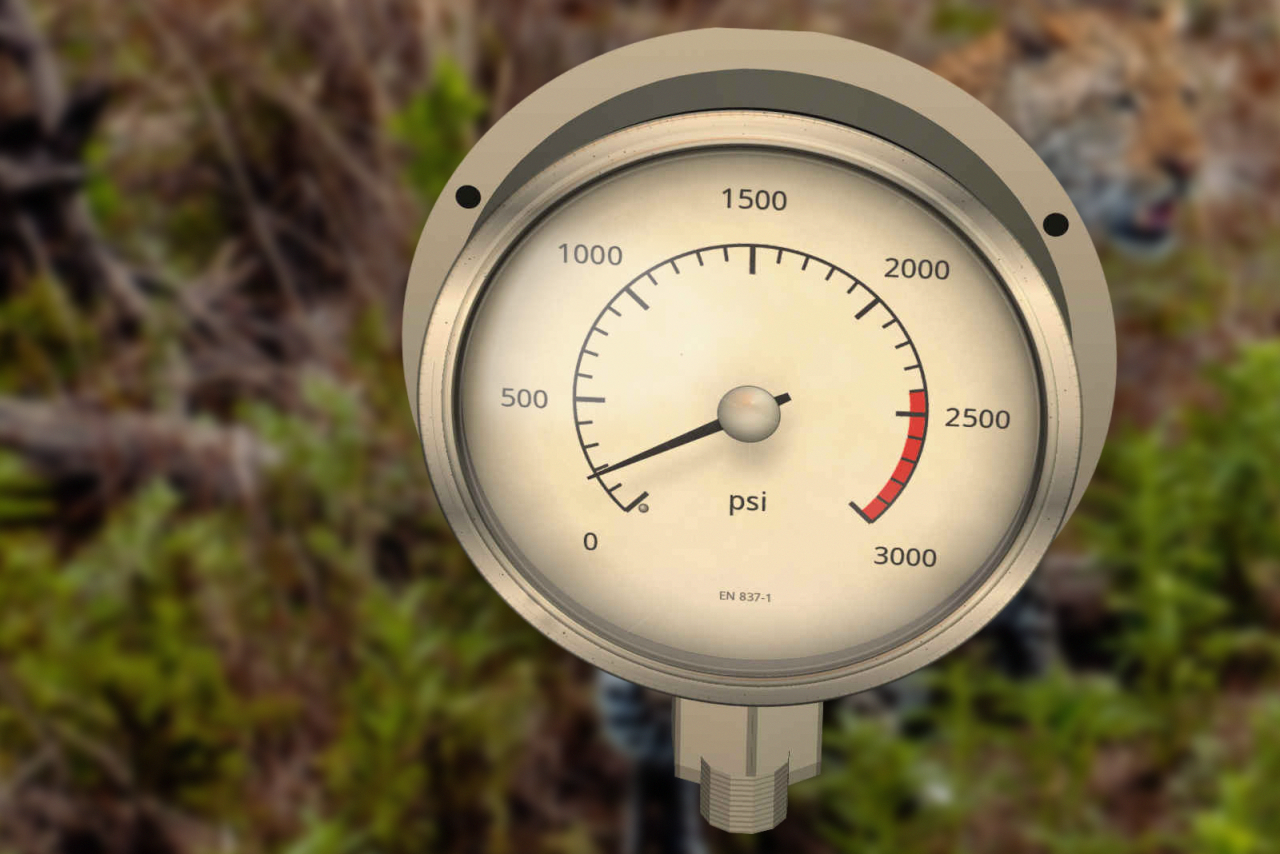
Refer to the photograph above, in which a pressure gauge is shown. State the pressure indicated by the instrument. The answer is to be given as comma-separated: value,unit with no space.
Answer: 200,psi
